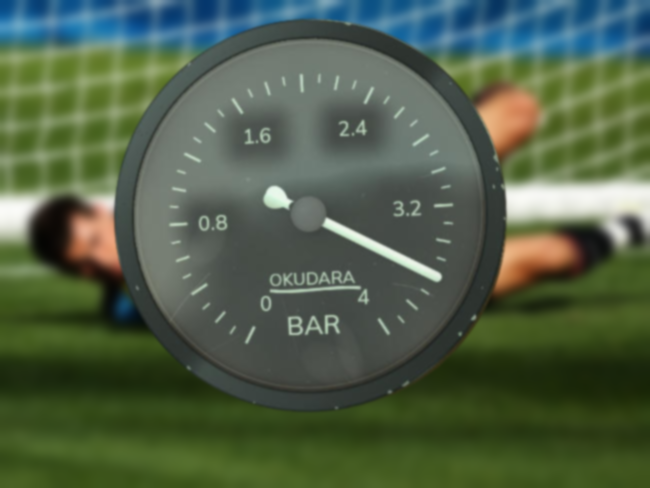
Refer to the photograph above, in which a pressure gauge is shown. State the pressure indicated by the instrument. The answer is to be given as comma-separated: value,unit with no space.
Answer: 3.6,bar
